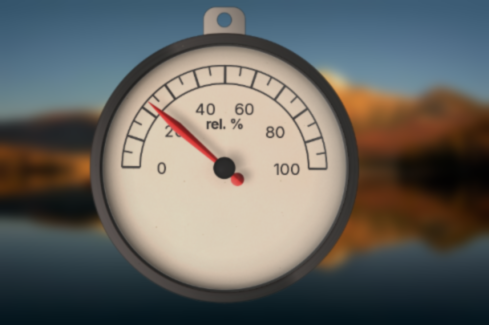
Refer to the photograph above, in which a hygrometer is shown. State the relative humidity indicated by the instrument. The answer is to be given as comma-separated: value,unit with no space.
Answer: 22.5,%
